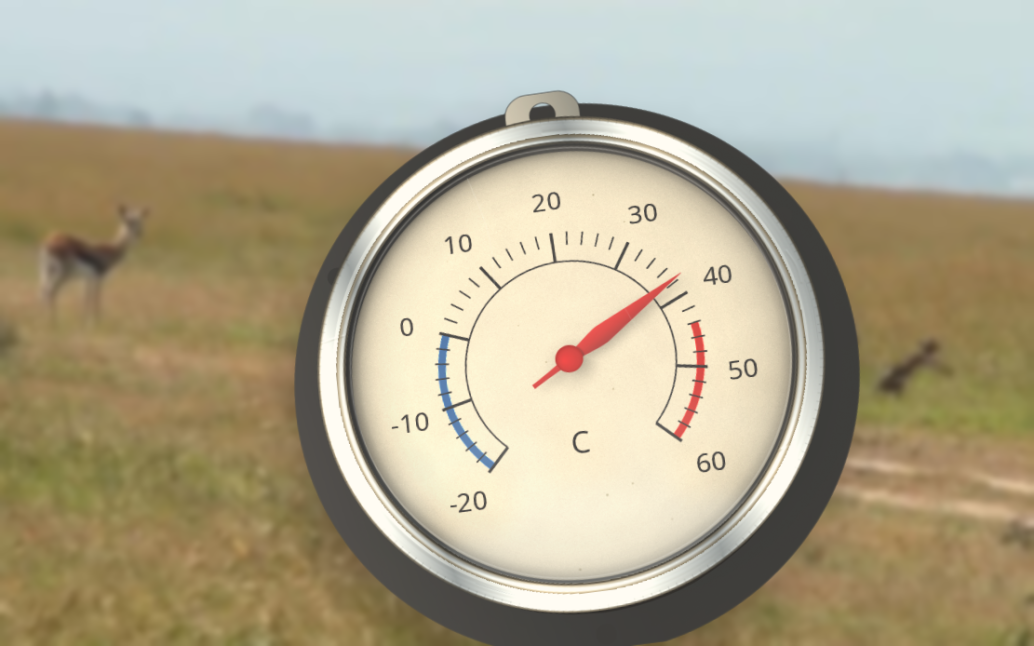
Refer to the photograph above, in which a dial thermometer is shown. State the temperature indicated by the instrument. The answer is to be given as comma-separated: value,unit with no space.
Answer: 38,°C
